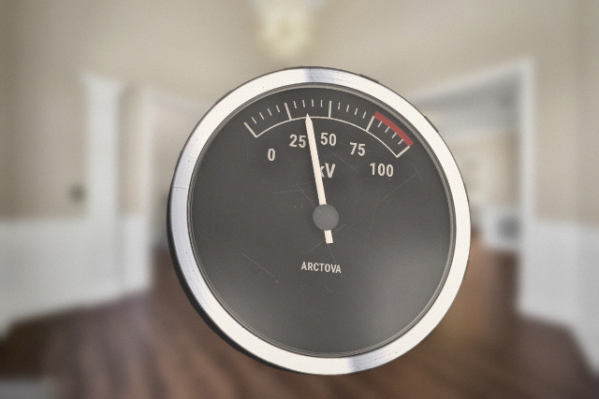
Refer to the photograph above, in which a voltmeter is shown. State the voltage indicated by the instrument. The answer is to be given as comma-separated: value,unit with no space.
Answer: 35,kV
